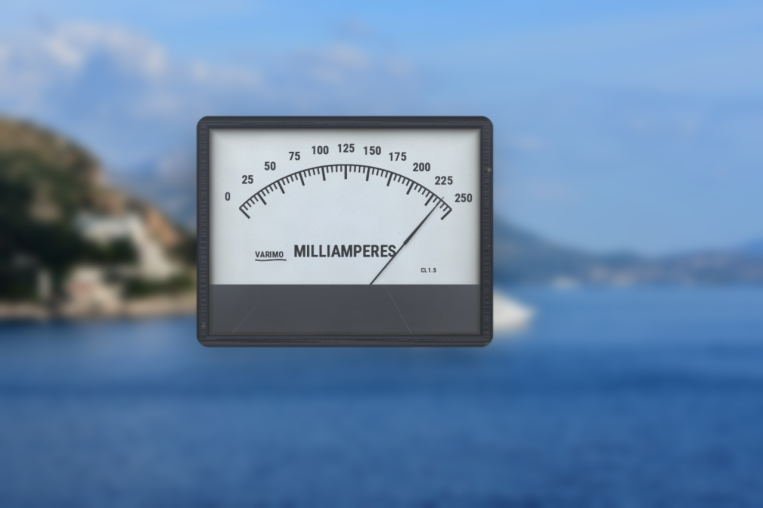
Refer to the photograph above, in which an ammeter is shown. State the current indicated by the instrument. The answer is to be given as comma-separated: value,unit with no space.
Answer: 235,mA
